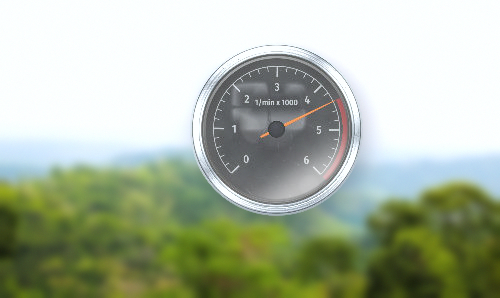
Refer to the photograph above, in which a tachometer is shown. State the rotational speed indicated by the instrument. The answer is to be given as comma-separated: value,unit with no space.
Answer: 4400,rpm
